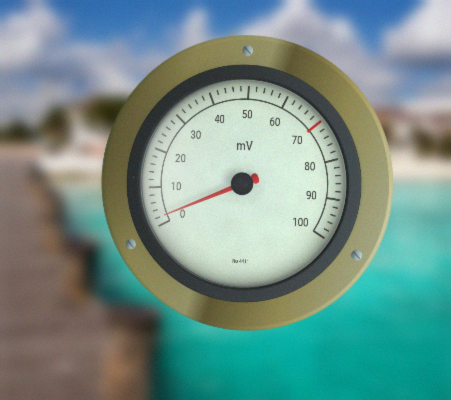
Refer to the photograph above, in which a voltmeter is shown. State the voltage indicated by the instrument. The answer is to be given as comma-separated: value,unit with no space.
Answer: 2,mV
